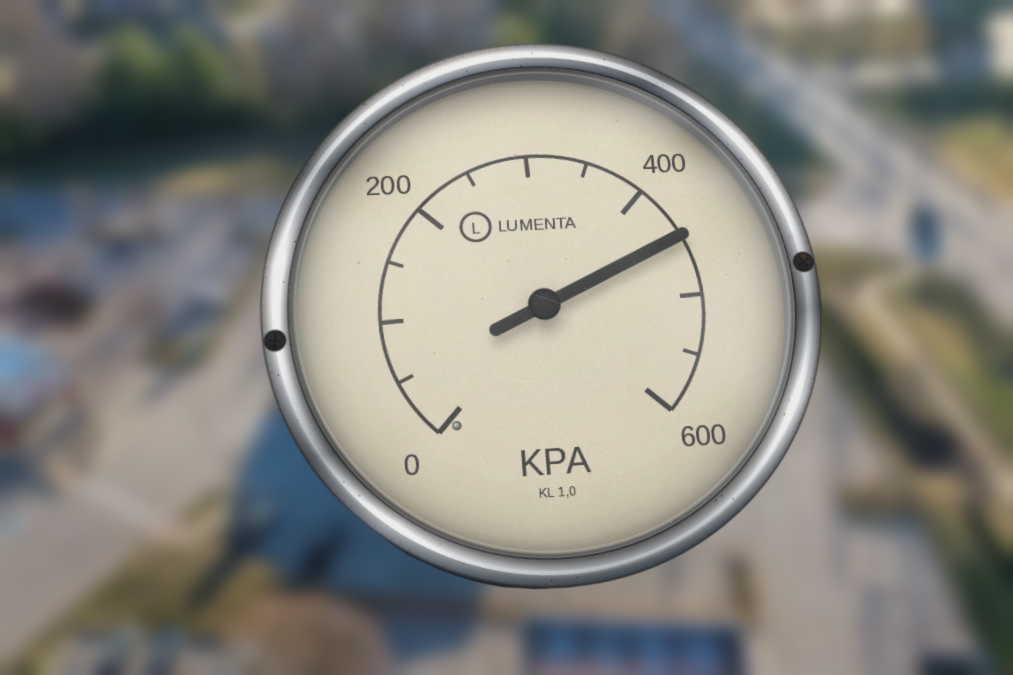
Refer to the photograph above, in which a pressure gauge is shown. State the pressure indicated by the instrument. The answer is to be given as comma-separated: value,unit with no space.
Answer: 450,kPa
